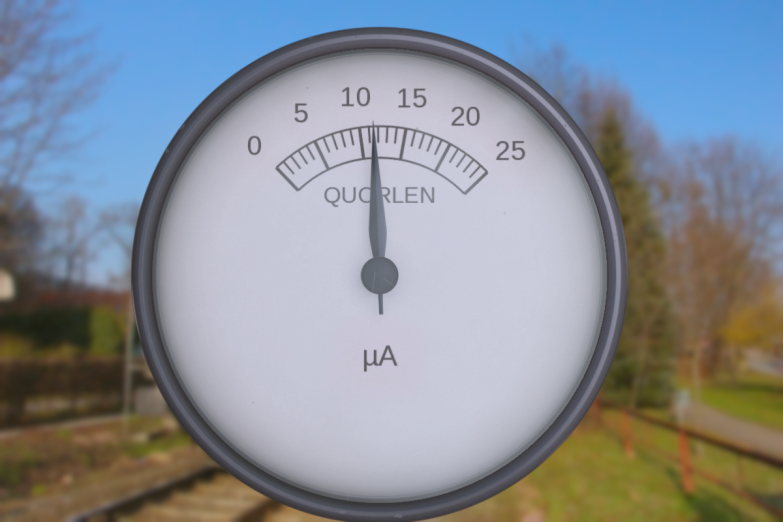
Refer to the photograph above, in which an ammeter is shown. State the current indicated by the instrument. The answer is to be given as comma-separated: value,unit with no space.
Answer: 11.5,µA
